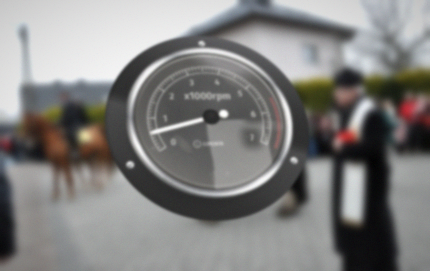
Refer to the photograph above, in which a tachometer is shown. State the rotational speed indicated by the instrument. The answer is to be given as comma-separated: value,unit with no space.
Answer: 500,rpm
